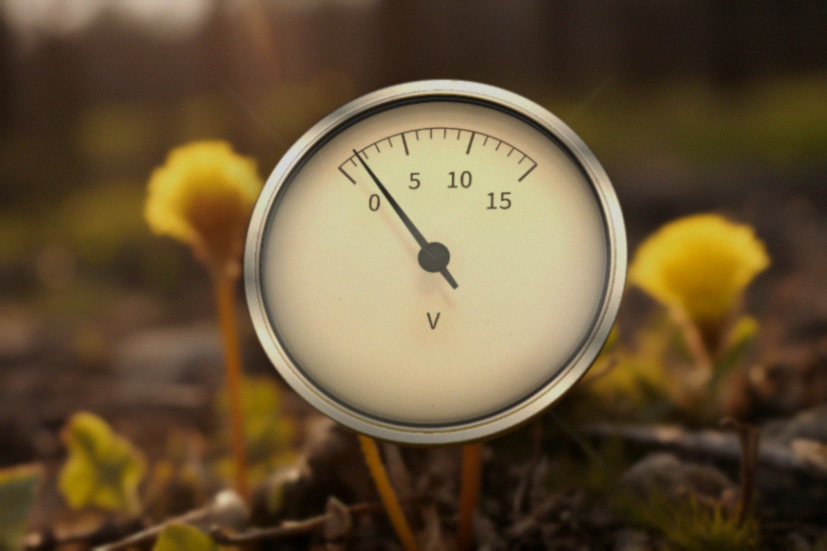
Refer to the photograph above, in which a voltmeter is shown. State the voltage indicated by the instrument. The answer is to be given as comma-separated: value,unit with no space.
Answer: 1.5,V
